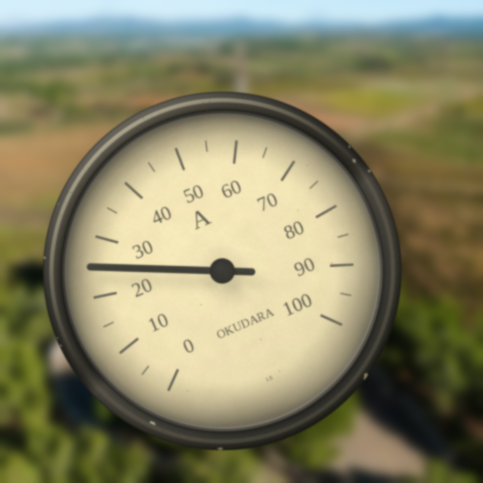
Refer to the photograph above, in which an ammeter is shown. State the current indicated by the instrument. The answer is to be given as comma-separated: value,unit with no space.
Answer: 25,A
